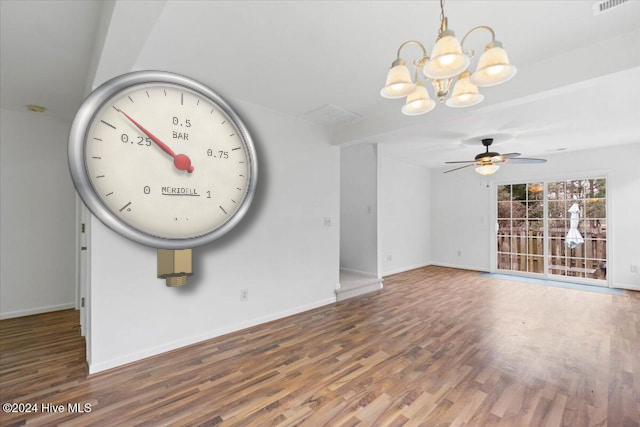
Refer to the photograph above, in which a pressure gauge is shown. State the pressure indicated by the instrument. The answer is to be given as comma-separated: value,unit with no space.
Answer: 0.3,bar
